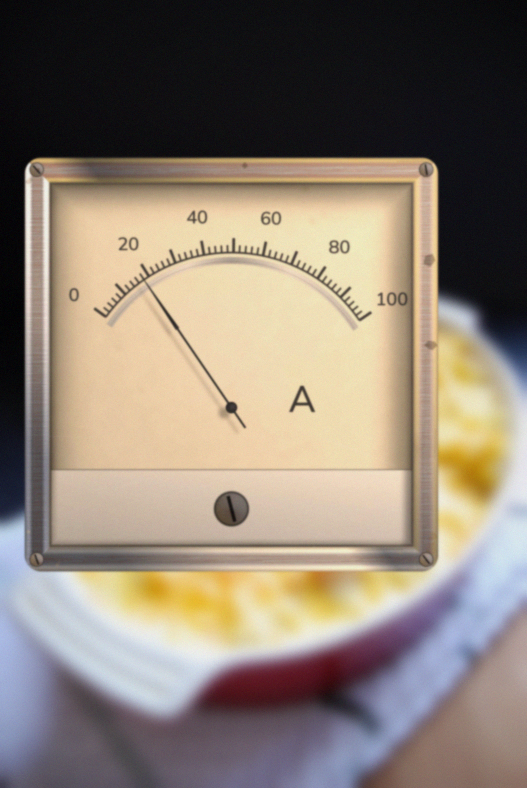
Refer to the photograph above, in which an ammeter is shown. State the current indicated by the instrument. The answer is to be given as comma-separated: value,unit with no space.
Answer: 18,A
